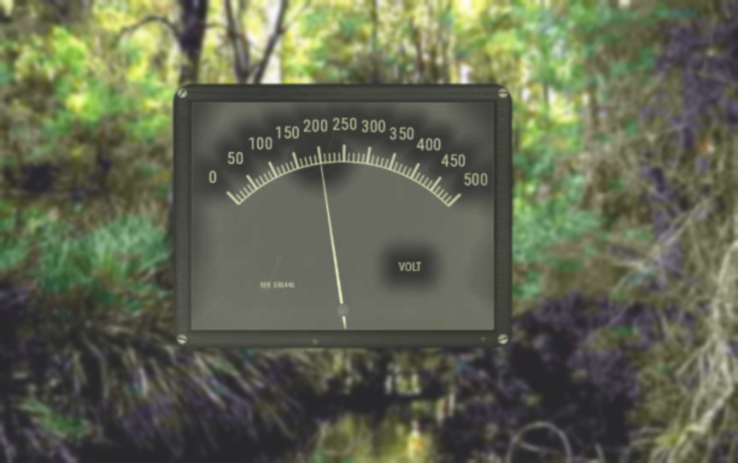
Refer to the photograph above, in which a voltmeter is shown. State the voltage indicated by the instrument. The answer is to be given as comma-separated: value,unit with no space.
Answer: 200,V
